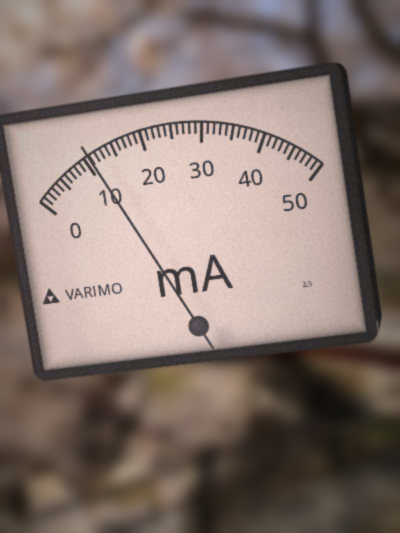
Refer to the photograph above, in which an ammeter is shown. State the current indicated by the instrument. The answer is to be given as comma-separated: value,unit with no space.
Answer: 11,mA
